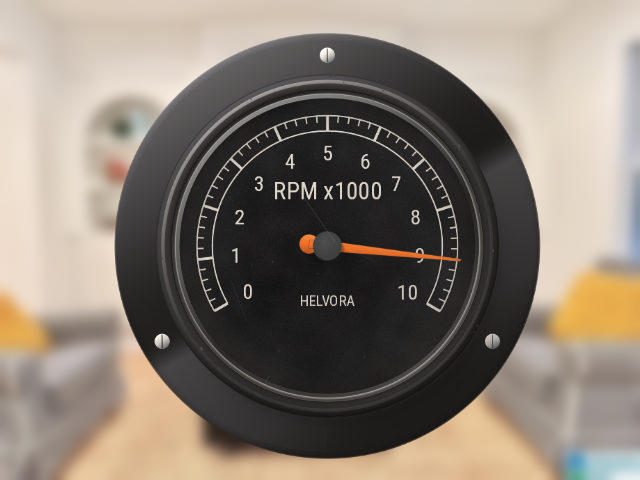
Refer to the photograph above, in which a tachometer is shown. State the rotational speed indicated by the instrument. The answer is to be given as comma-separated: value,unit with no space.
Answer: 9000,rpm
